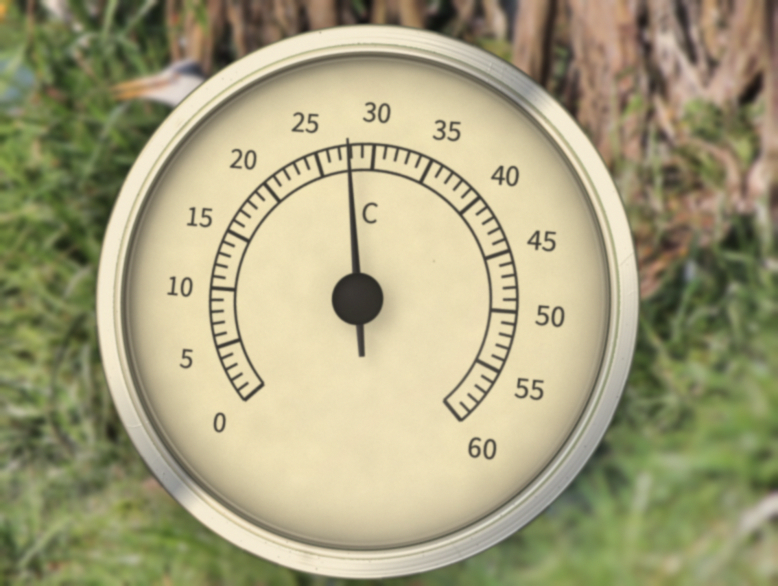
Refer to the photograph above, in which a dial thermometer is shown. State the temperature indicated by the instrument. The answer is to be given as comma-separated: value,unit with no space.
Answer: 28,°C
